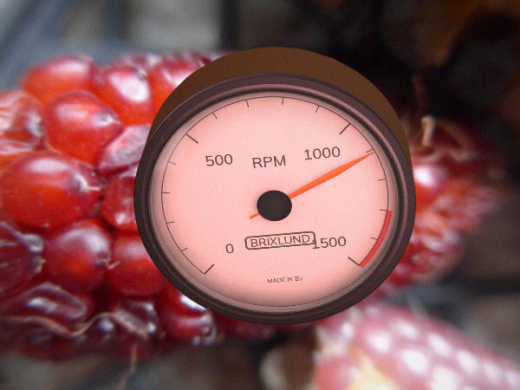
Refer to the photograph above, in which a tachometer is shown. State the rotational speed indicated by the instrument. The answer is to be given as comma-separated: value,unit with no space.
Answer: 1100,rpm
